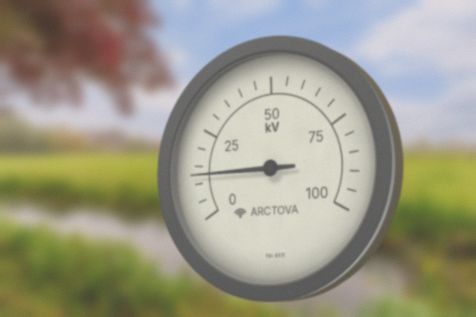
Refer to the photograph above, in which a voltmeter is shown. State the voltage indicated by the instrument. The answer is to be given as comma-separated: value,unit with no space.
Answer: 12.5,kV
